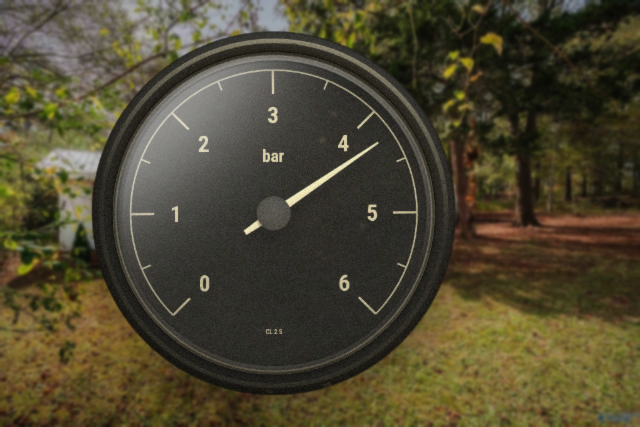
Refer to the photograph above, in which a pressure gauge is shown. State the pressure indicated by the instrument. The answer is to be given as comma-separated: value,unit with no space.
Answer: 4.25,bar
